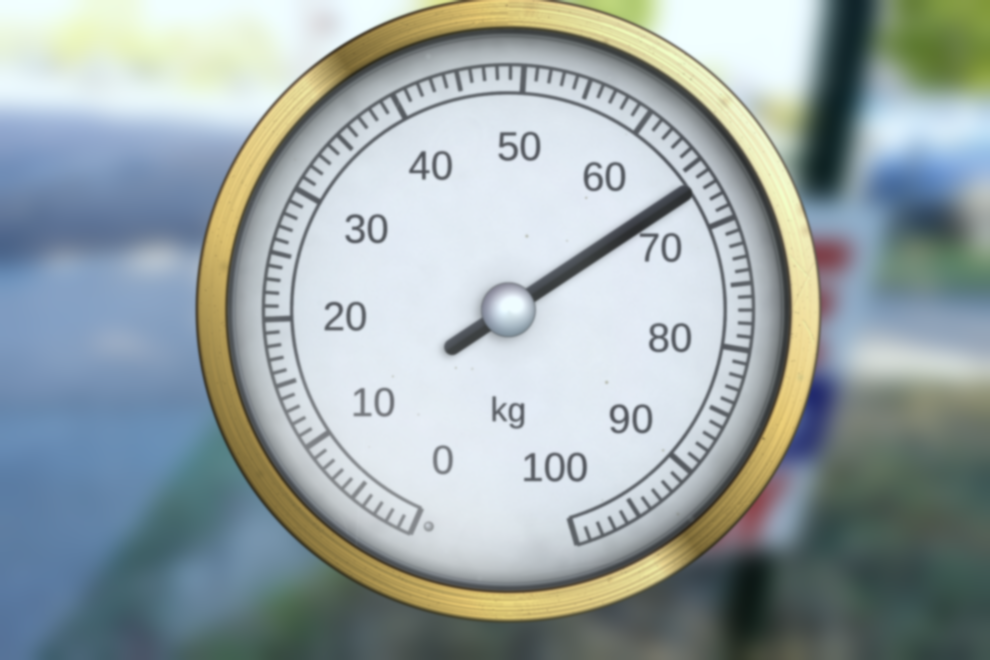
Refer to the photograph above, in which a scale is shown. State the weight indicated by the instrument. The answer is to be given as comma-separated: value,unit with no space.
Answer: 66.5,kg
